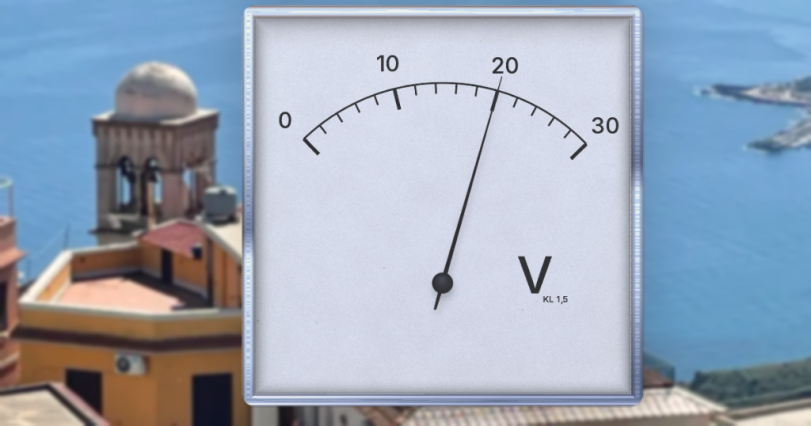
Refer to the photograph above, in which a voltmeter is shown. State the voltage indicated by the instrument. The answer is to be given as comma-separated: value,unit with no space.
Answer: 20,V
